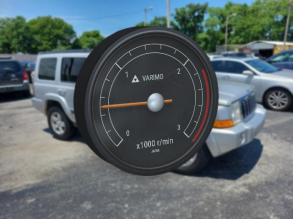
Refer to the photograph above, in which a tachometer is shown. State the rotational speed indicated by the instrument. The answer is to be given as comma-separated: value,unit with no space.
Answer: 500,rpm
